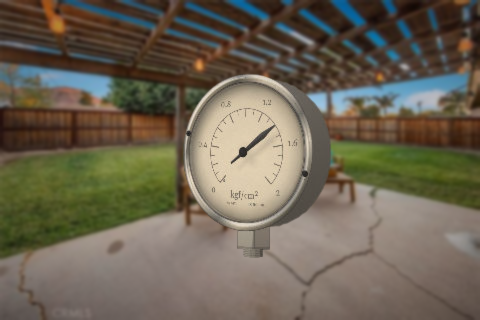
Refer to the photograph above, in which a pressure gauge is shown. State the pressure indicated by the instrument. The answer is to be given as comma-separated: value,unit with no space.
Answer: 1.4,kg/cm²
